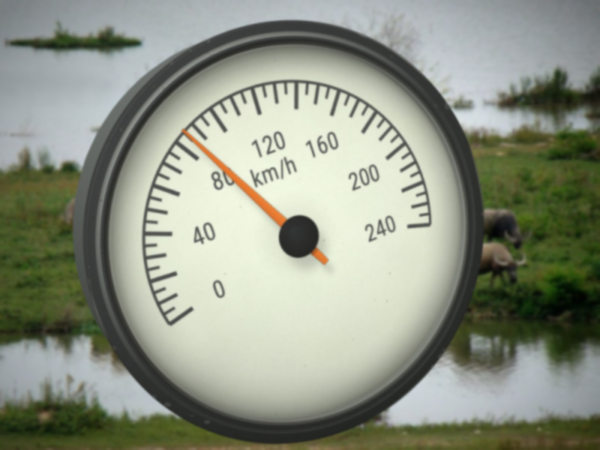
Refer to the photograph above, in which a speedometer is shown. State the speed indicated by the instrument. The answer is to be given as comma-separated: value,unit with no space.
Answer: 85,km/h
